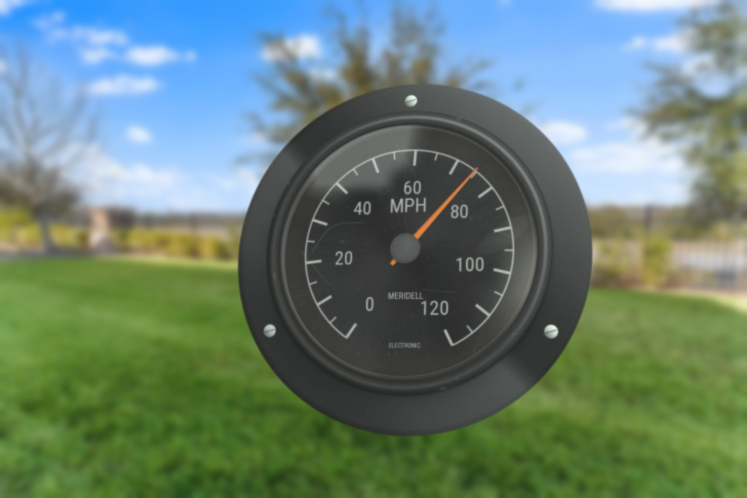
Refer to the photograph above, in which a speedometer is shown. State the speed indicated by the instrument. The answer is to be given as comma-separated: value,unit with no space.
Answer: 75,mph
